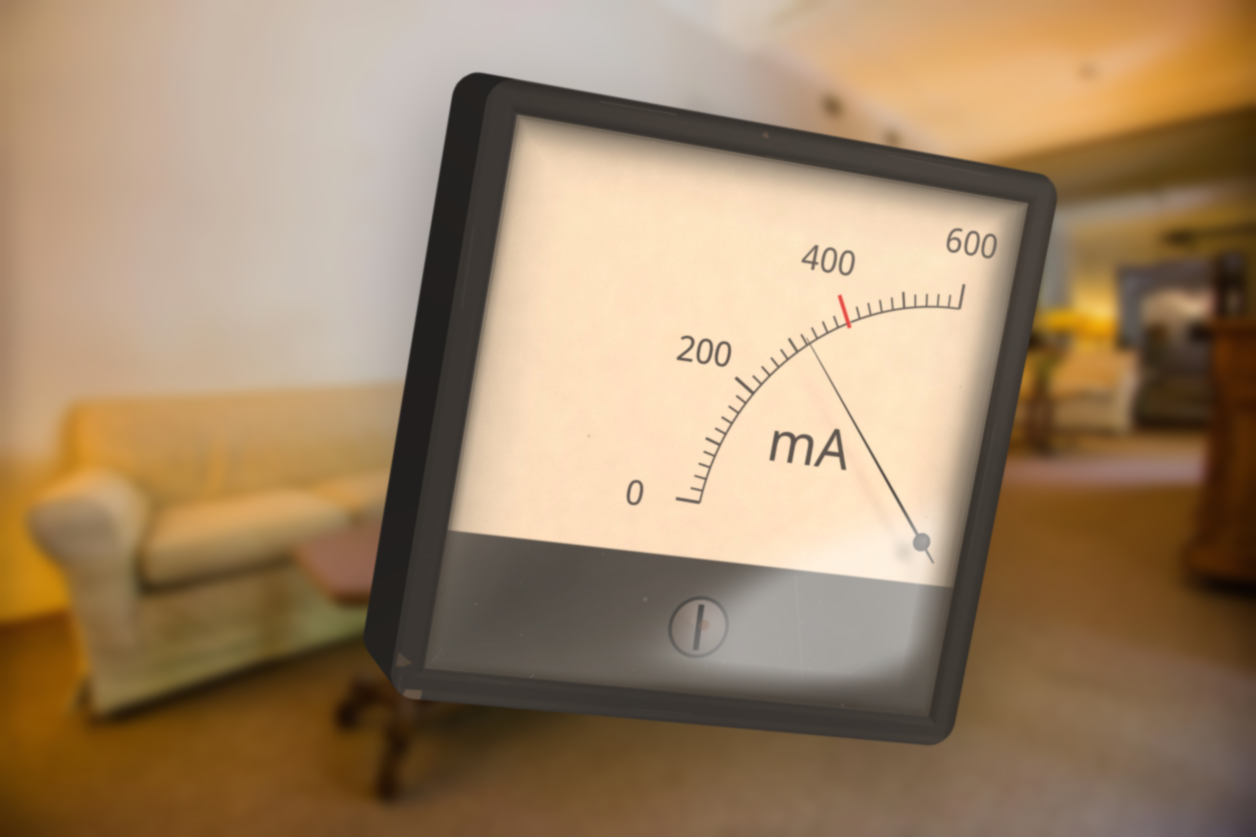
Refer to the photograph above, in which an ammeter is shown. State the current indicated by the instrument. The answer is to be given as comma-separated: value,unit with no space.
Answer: 320,mA
